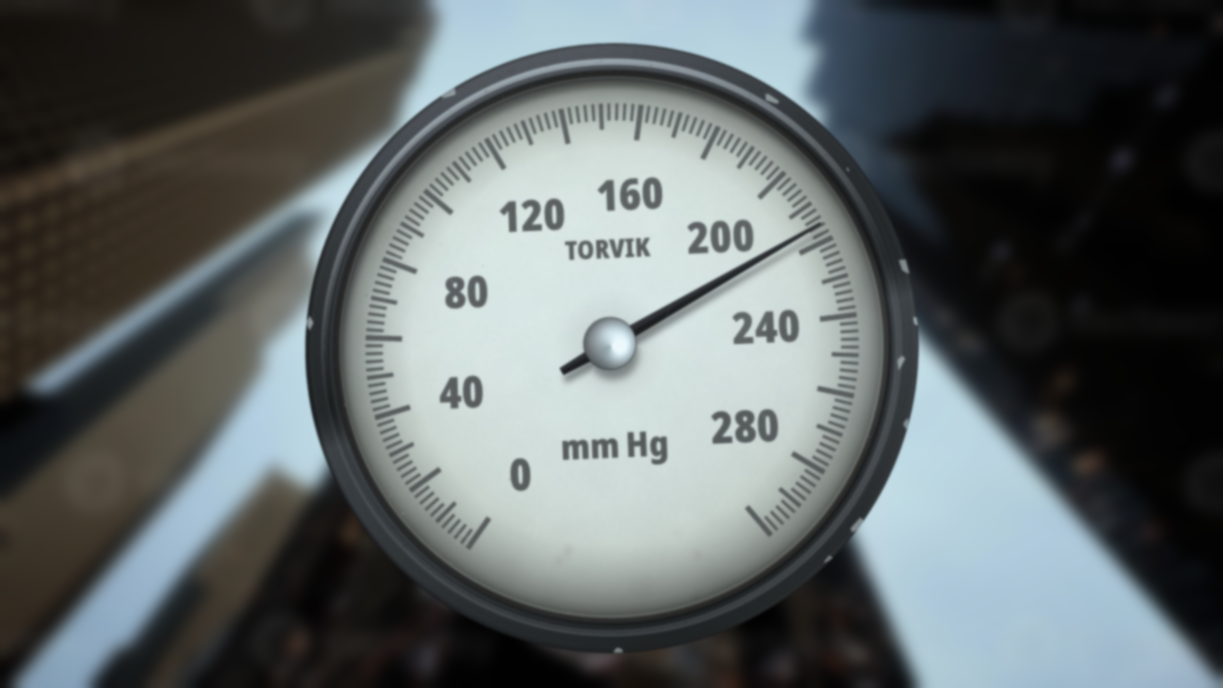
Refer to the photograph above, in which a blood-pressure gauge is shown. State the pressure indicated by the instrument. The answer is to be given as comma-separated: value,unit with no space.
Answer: 216,mmHg
